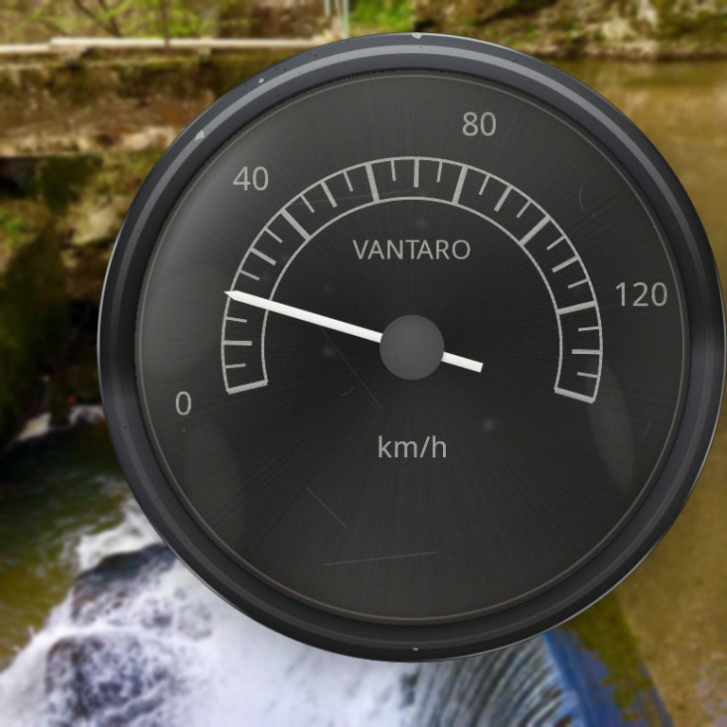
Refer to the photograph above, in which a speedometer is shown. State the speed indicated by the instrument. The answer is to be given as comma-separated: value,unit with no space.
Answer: 20,km/h
